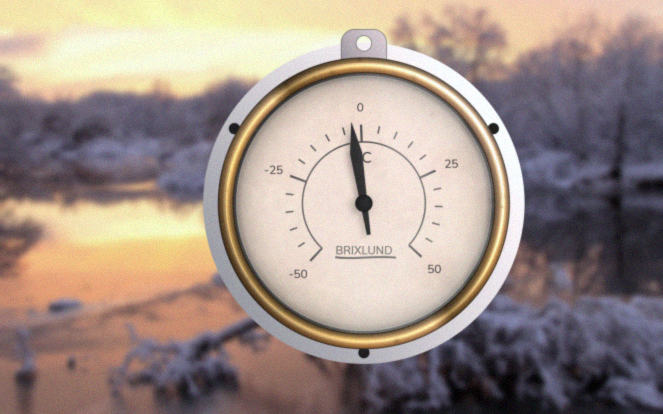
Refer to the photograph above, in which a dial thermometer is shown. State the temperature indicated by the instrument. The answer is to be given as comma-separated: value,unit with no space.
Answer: -2.5,°C
